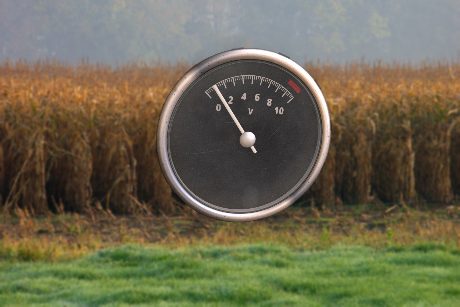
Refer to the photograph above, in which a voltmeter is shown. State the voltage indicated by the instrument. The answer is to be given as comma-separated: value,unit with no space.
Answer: 1,V
